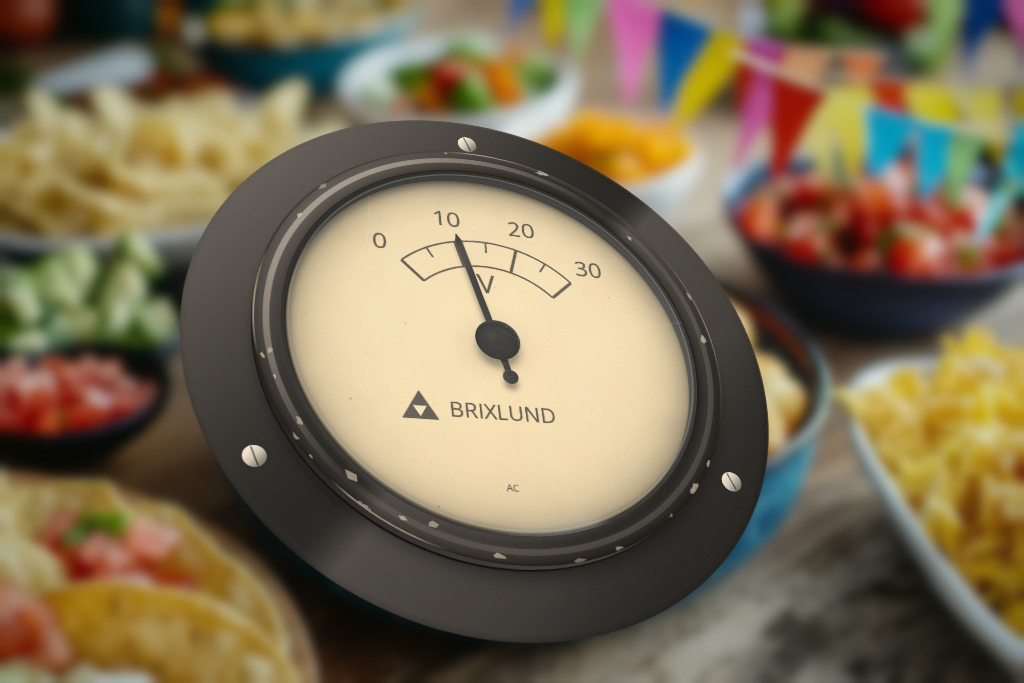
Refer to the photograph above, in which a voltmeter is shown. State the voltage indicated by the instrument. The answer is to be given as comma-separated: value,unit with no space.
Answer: 10,V
